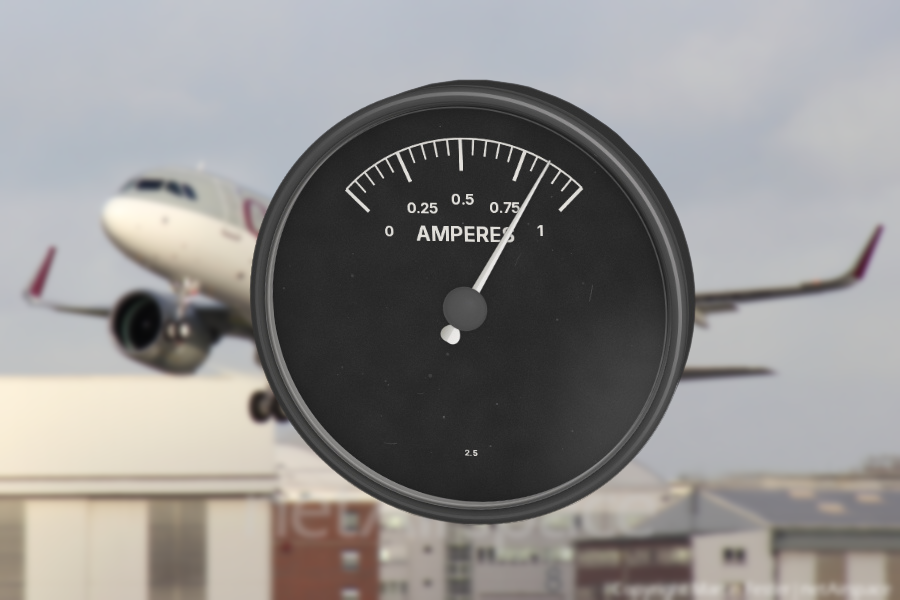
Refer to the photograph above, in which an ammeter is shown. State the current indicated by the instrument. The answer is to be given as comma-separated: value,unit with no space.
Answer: 0.85,A
